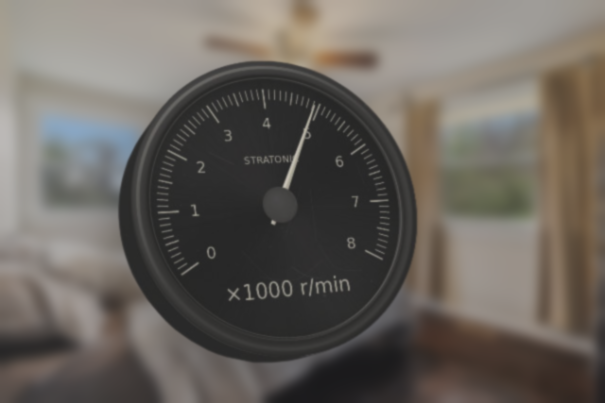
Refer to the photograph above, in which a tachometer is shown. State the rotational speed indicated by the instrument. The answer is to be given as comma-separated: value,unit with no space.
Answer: 4900,rpm
